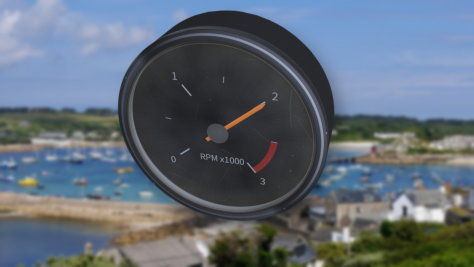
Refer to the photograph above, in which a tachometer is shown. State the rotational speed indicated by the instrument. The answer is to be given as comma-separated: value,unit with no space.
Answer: 2000,rpm
